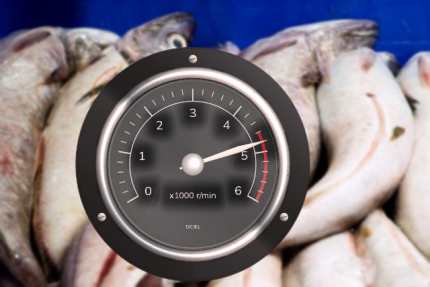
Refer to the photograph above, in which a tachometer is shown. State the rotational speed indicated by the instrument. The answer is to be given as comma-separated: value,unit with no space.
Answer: 4800,rpm
